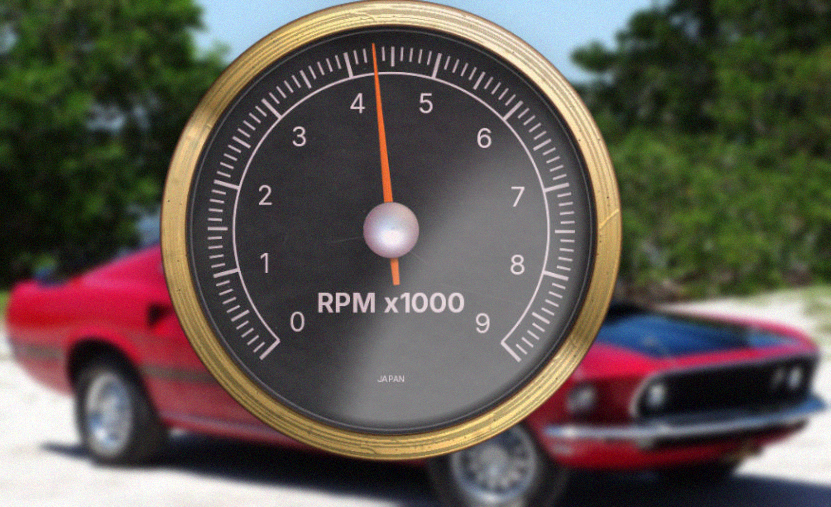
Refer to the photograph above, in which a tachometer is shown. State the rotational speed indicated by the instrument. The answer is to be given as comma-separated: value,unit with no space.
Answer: 4300,rpm
